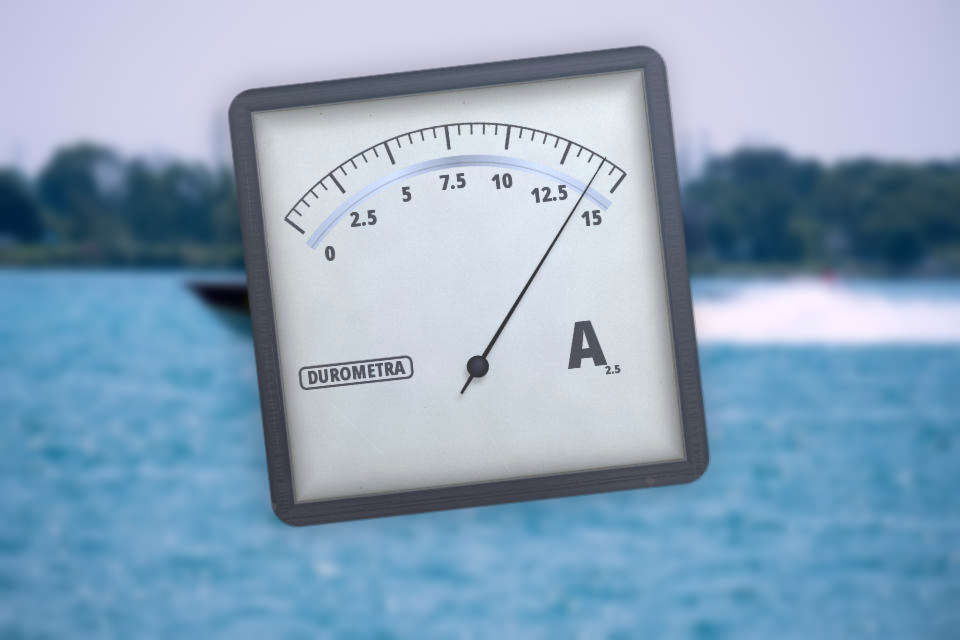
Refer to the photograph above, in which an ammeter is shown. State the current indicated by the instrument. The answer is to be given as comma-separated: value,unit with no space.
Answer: 14,A
